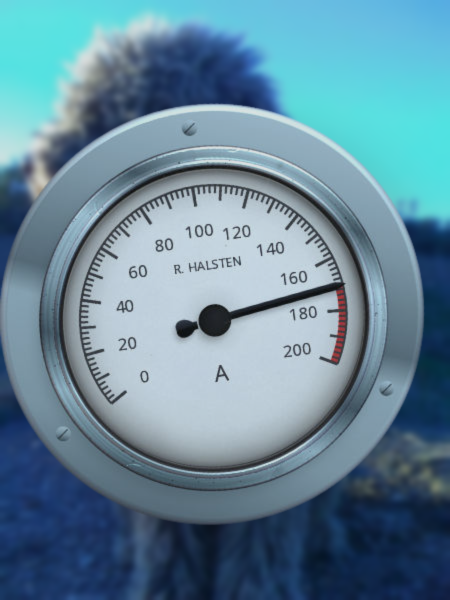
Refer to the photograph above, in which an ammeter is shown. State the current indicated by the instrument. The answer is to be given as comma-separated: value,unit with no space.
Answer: 170,A
